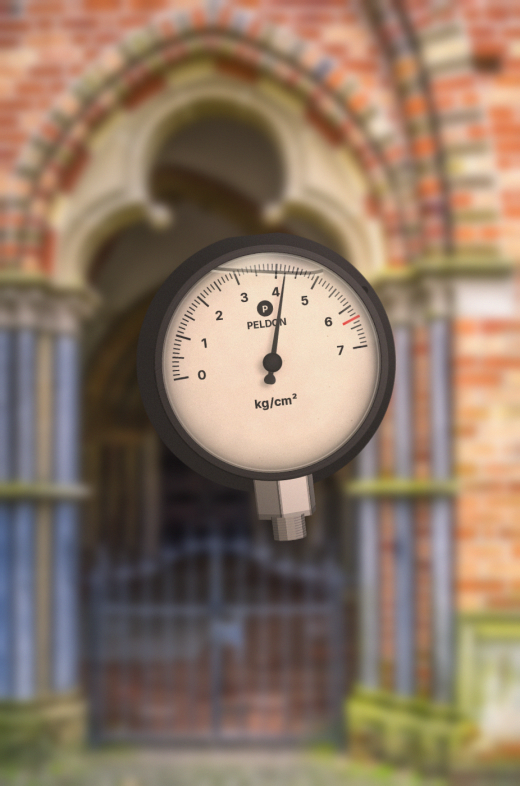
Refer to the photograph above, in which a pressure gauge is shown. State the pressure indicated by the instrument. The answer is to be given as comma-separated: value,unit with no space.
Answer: 4.2,kg/cm²
